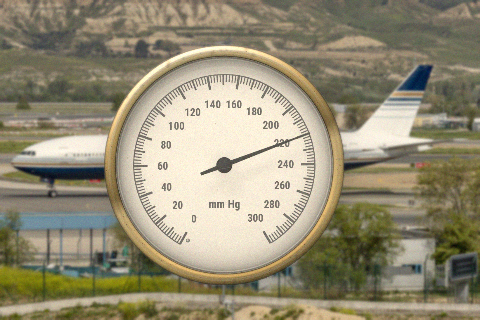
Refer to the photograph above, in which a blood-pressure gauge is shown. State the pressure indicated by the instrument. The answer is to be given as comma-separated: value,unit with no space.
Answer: 220,mmHg
